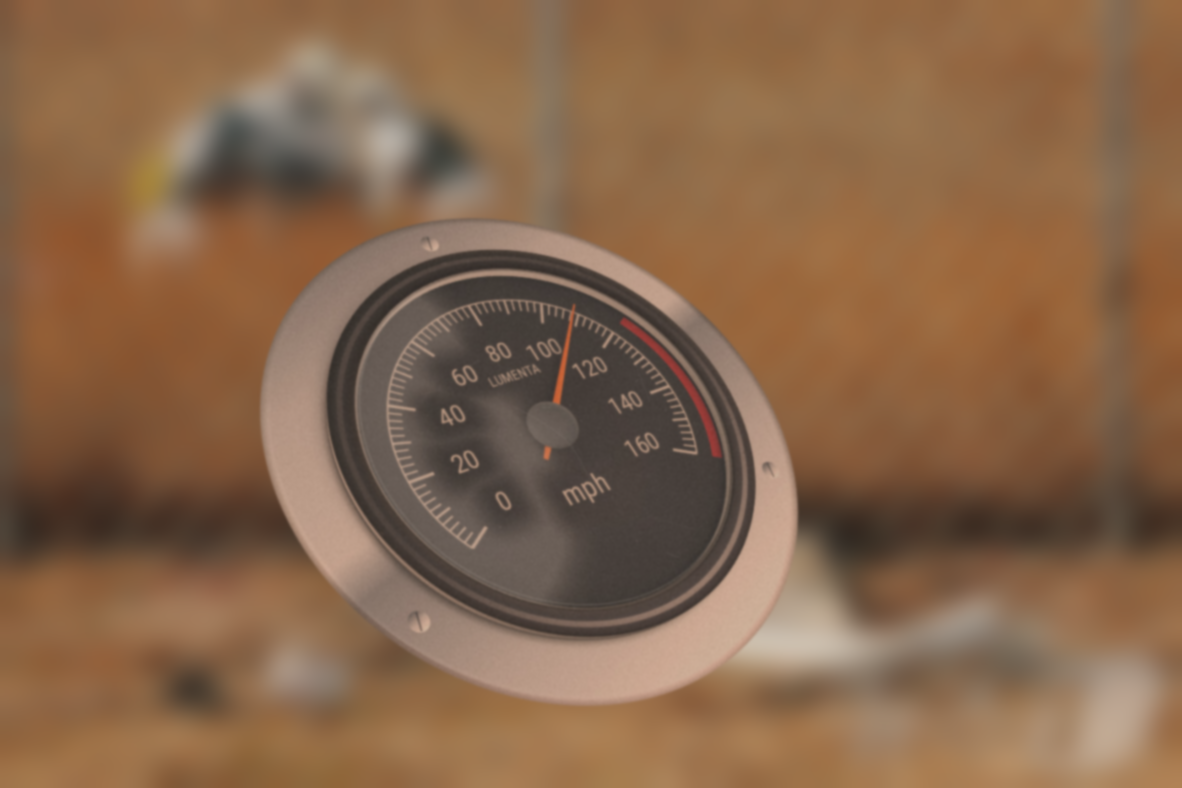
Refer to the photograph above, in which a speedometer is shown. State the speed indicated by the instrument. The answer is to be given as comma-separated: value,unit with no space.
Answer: 108,mph
